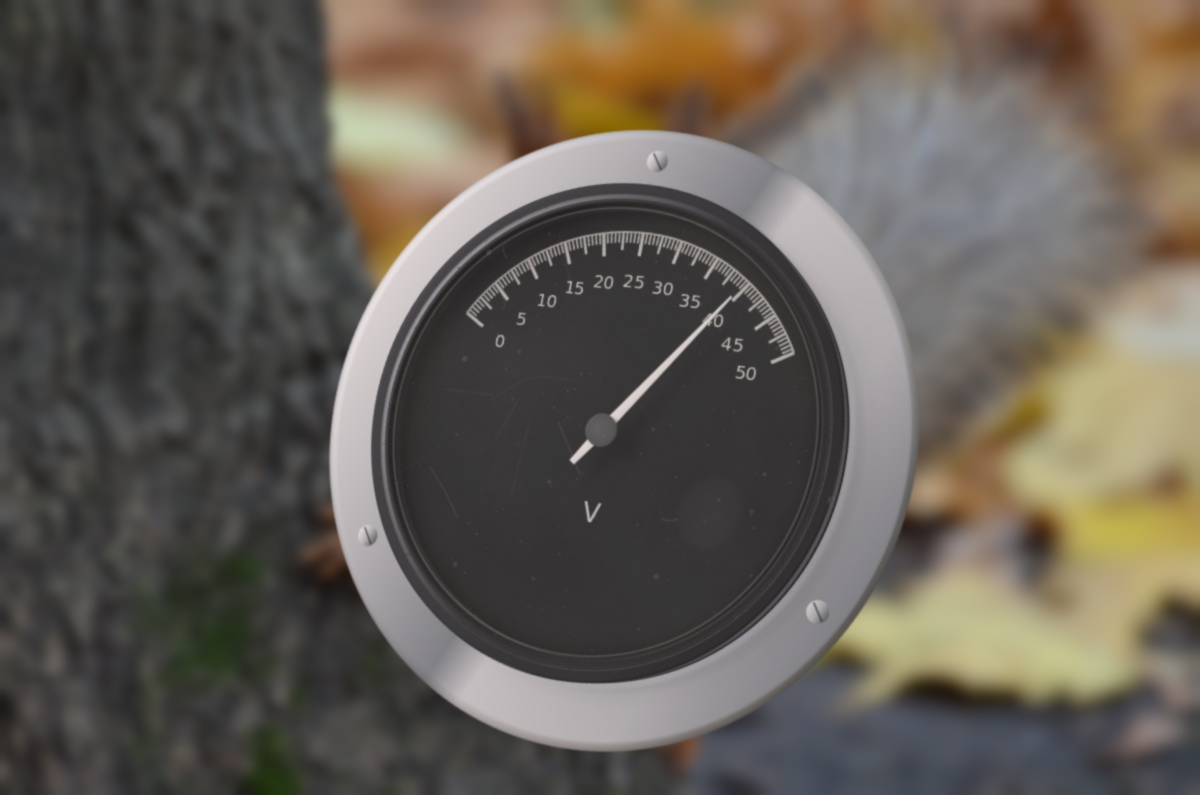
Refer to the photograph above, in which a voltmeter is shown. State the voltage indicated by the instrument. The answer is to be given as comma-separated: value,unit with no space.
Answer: 40,V
